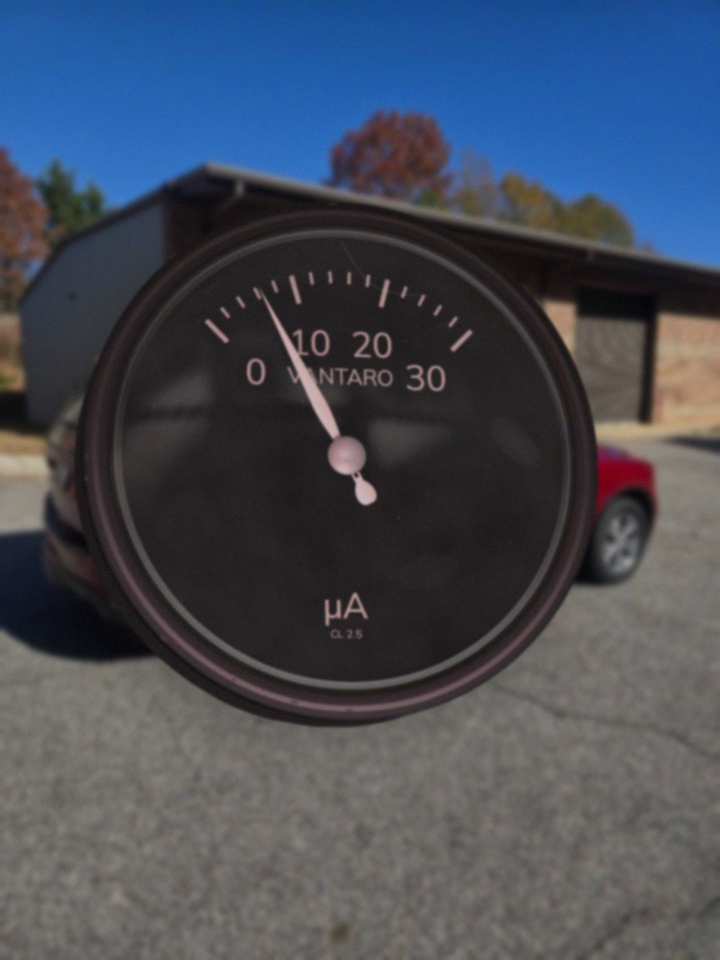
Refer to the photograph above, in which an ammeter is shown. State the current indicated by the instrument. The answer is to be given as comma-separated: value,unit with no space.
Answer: 6,µA
